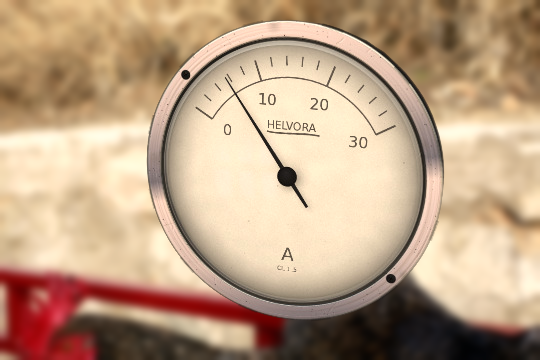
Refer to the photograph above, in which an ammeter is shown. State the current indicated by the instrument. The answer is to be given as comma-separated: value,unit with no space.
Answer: 6,A
